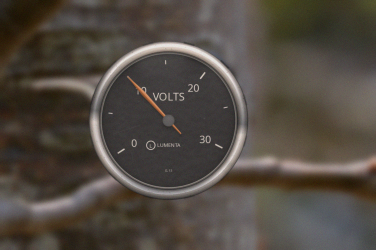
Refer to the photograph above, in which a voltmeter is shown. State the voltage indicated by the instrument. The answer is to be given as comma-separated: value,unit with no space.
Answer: 10,V
